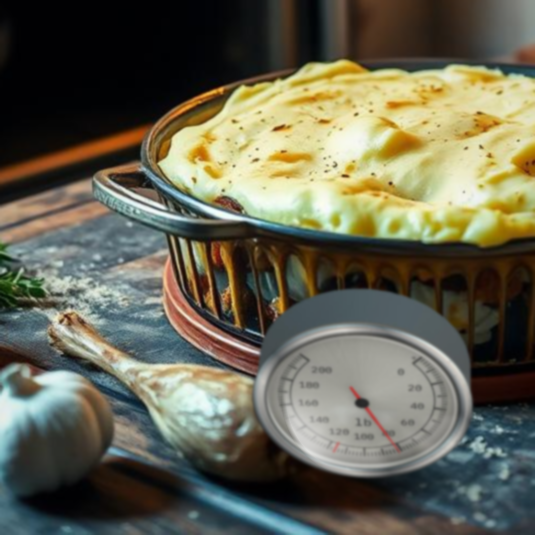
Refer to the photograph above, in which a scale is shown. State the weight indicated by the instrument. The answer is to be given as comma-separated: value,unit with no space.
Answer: 80,lb
